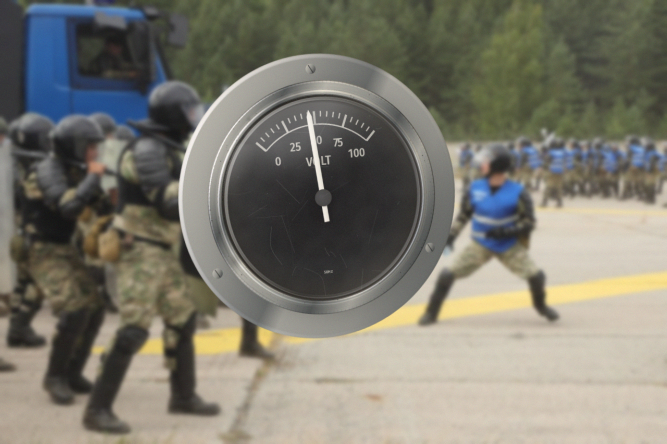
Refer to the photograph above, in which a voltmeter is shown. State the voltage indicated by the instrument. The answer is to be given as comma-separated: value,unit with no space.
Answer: 45,V
